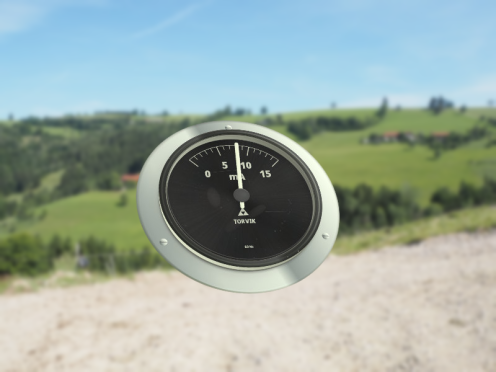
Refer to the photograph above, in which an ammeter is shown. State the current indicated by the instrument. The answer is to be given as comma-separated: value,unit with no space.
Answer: 8,mA
